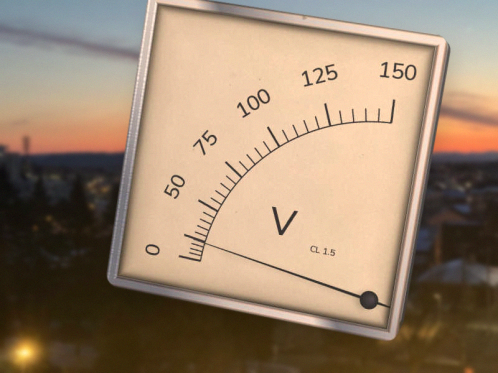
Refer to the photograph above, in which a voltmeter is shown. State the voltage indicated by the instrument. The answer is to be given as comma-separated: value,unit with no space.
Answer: 25,V
